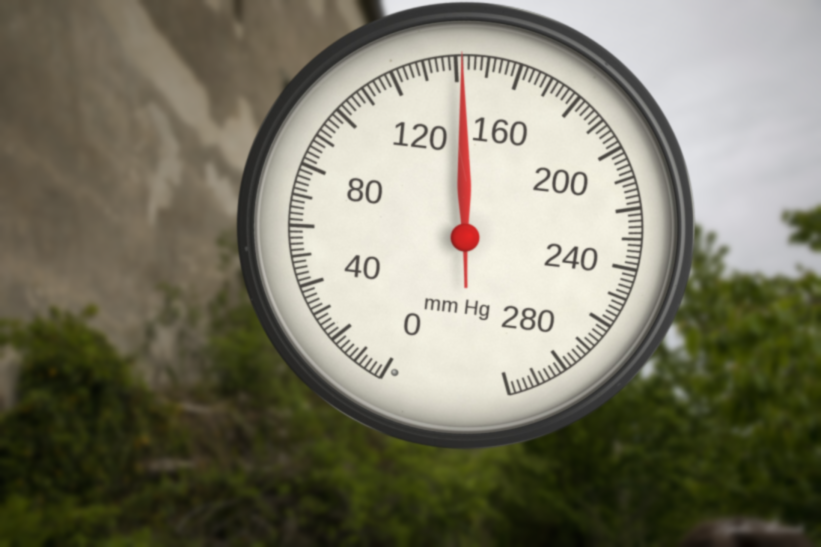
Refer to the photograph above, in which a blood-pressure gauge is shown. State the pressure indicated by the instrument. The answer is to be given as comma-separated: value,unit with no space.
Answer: 142,mmHg
